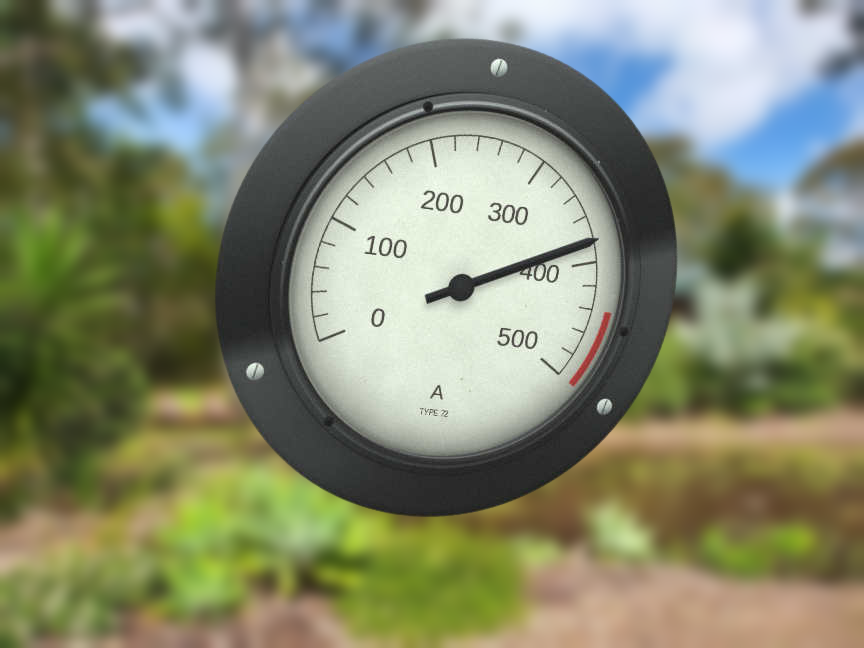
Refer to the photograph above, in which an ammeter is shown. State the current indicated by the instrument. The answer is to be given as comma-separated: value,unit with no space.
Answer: 380,A
